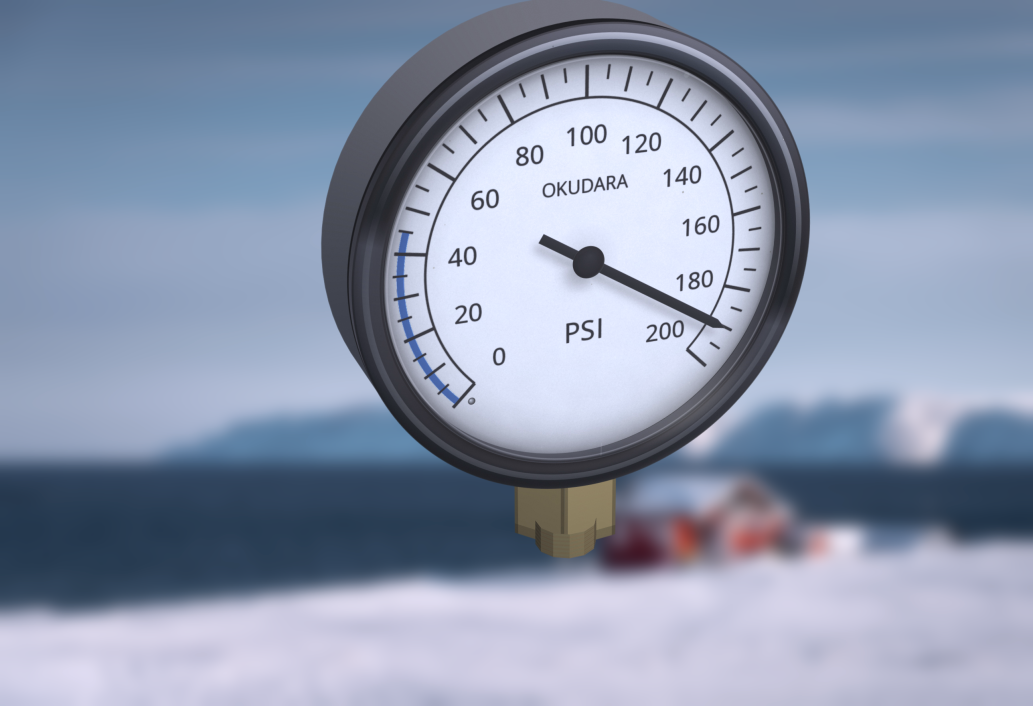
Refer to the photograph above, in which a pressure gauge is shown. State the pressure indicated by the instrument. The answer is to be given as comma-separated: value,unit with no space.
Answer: 190,psi
